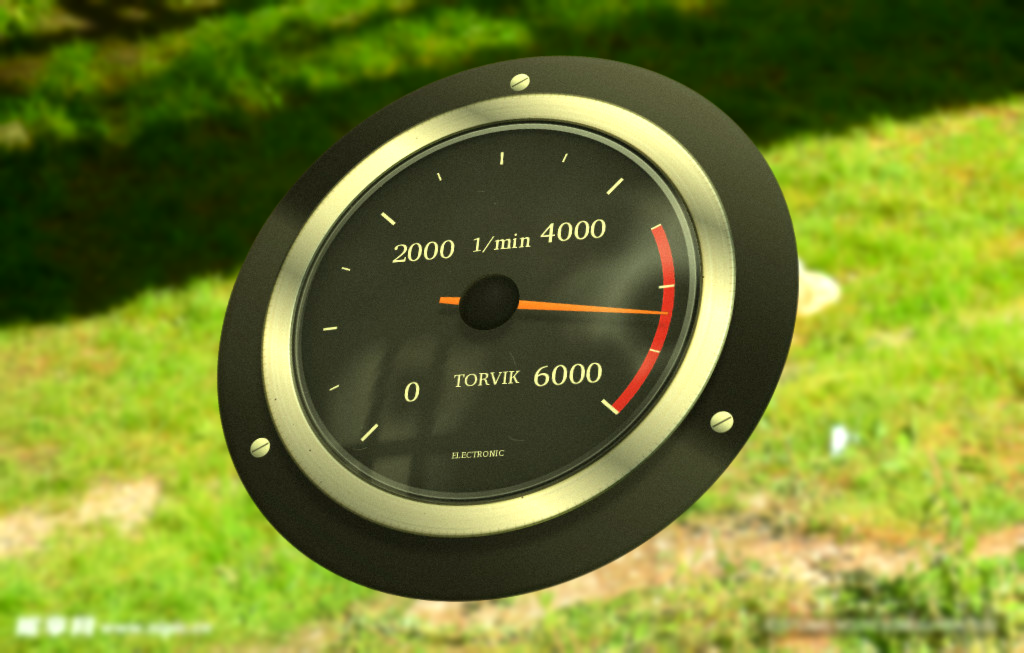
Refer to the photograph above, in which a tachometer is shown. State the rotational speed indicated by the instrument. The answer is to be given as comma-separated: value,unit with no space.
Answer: 5250,rpm
